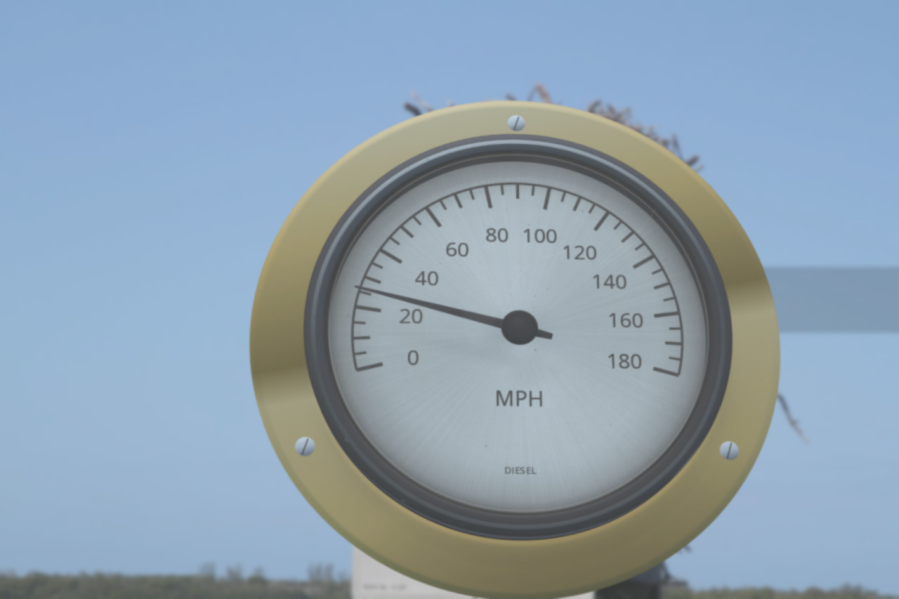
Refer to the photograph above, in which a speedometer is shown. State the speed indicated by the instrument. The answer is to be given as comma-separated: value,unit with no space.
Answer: 25,mph
